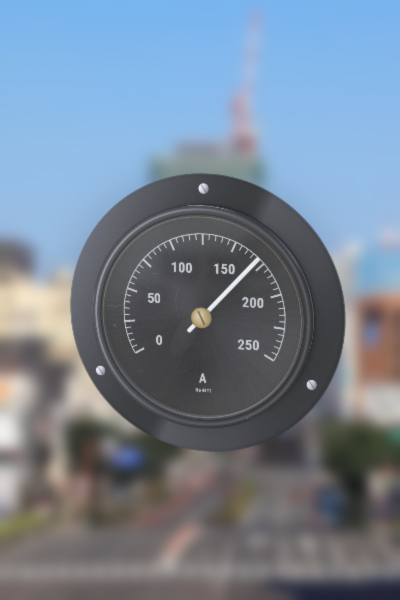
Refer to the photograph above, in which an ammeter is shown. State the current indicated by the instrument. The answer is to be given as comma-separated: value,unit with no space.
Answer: 170,A
